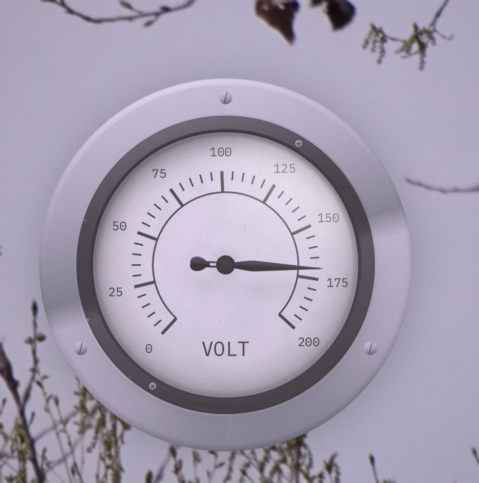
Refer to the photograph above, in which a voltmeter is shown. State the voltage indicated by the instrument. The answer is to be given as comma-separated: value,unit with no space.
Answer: 170,V
